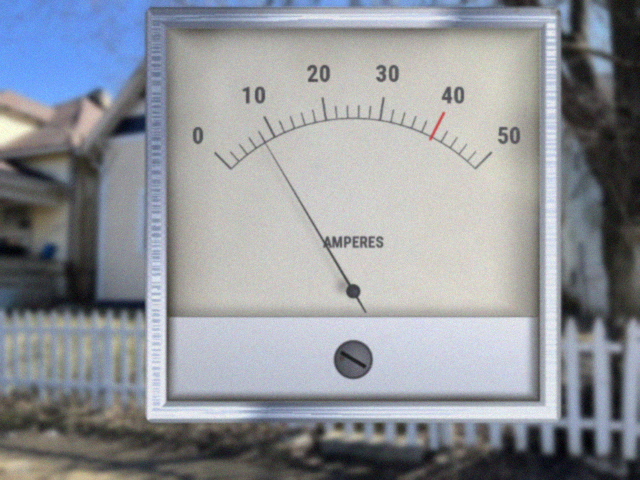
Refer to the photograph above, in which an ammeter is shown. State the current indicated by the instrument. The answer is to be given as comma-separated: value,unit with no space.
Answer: 8,A
